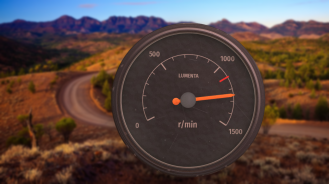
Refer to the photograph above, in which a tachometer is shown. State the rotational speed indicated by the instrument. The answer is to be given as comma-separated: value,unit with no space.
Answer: 1250,rpm
